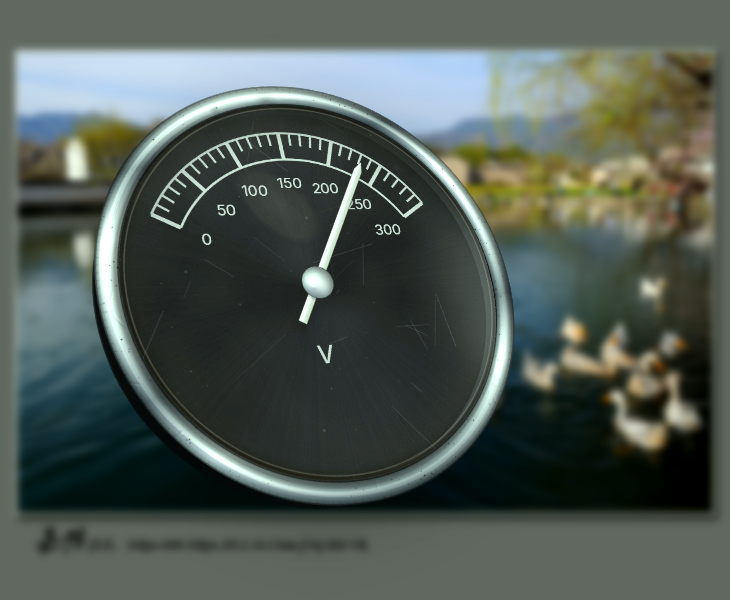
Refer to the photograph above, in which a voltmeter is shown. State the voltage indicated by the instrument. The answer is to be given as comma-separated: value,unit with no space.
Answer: 230,V
